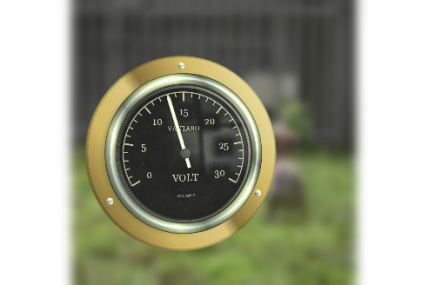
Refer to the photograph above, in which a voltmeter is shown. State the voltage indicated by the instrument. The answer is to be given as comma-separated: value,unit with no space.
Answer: 13,V
